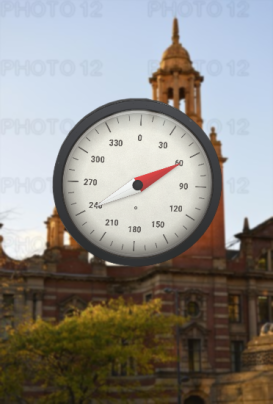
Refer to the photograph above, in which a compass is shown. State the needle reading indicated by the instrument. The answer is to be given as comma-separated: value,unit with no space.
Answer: 60,°
